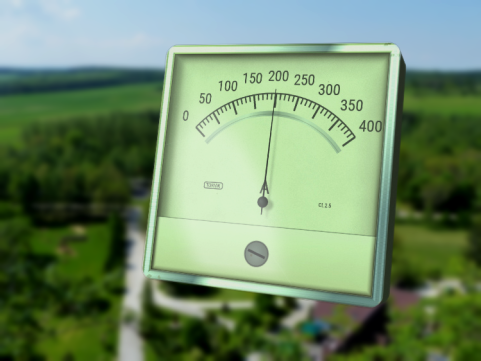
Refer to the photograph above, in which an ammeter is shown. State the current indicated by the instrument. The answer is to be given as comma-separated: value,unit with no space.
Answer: 200,A
